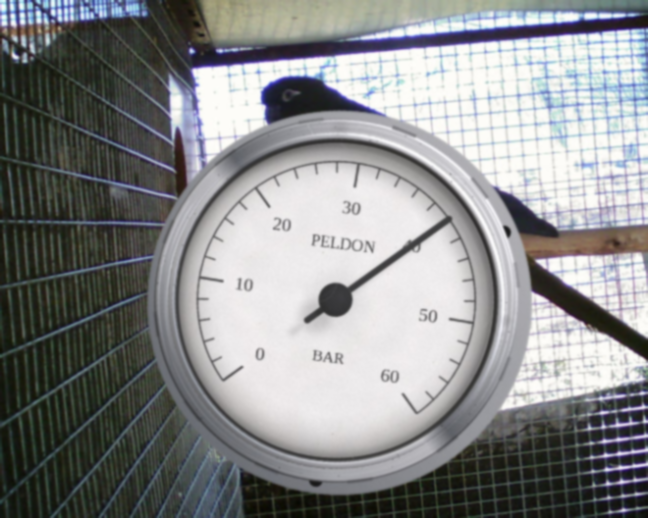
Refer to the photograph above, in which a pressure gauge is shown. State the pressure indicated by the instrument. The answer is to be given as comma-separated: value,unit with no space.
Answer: 40,bar
